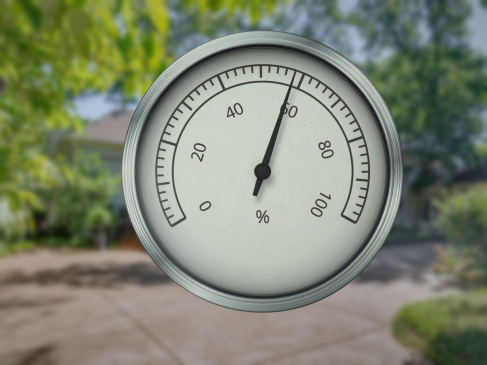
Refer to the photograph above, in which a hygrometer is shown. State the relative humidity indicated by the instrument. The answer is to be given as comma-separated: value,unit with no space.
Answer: 58,%
